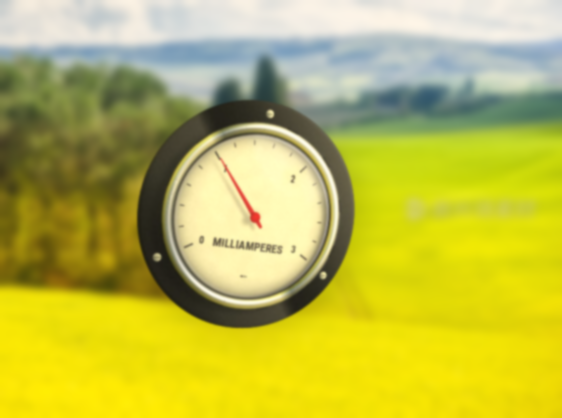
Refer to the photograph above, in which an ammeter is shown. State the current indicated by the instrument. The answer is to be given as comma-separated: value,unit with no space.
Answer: 1,mA
